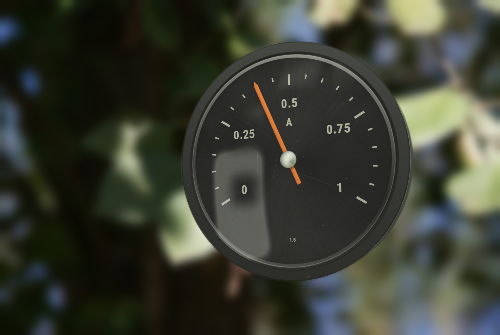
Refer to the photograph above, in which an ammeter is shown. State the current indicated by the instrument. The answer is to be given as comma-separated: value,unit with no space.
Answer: 0.4,A
